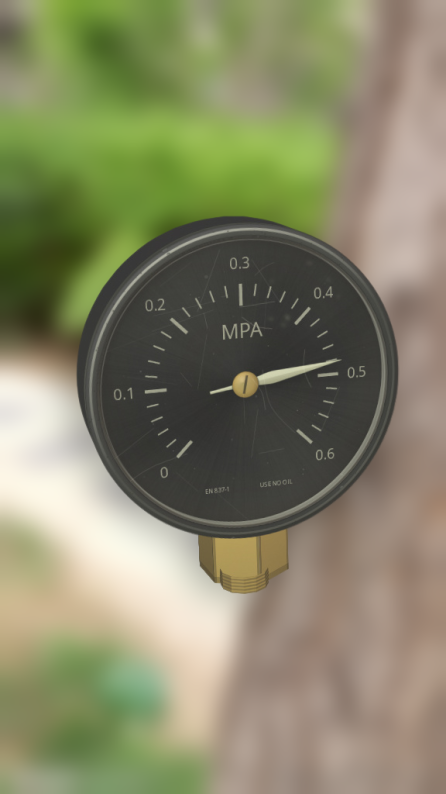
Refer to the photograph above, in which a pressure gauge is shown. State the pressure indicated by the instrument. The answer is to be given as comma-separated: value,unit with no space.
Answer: 0.48,MPa
